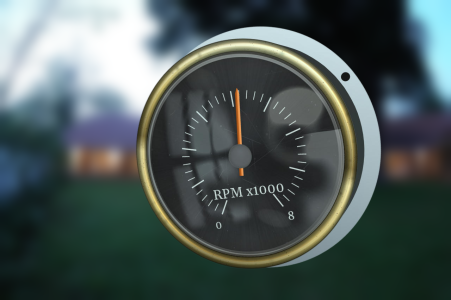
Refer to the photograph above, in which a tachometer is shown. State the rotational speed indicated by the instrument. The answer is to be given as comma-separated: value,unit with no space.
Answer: 4200,rpm
